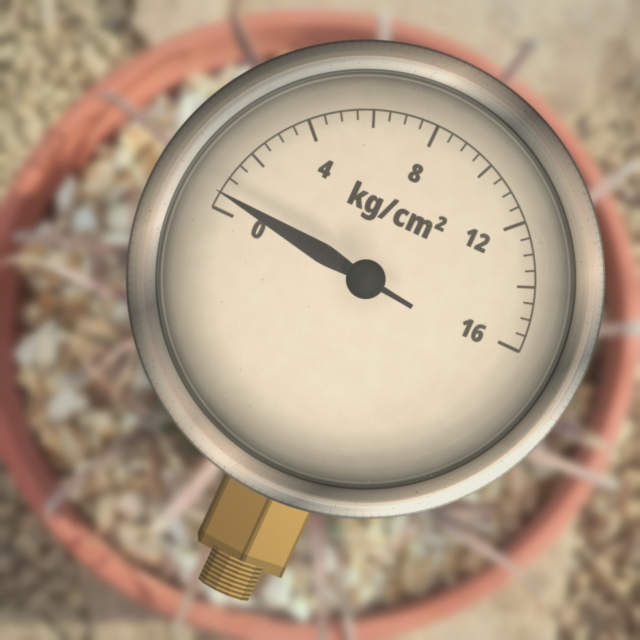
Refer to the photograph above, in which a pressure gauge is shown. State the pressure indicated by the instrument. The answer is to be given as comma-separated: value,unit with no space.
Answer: 0.5,kg/cm²
